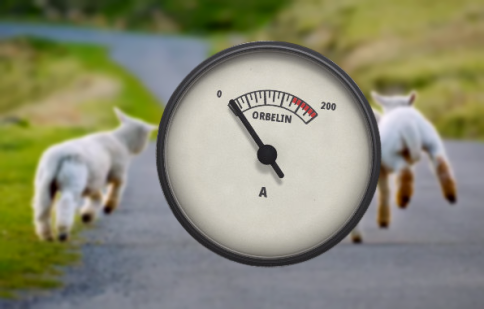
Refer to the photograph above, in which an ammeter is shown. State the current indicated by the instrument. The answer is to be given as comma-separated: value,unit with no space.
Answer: 10,A
